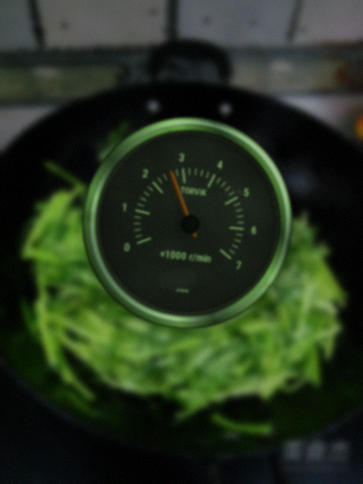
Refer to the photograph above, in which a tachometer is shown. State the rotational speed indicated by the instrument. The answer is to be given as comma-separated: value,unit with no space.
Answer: 2600,rpm
